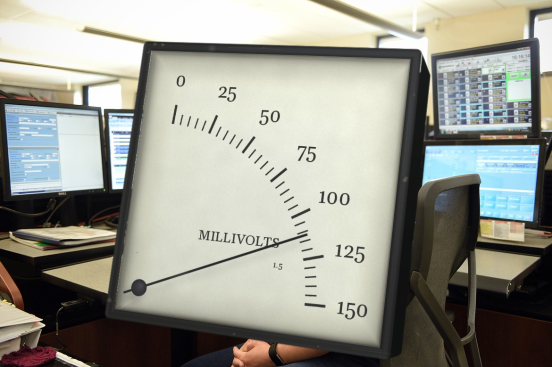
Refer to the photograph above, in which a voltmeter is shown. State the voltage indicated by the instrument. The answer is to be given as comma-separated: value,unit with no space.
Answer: 112.5,mV
